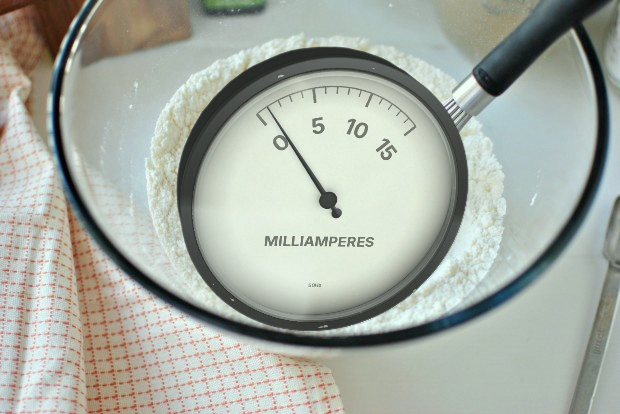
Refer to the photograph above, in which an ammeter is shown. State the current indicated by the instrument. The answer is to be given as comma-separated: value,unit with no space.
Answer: 1,mA
